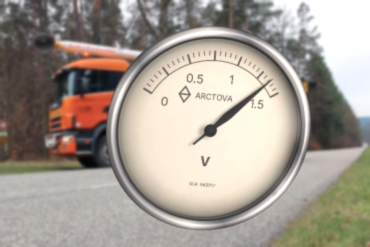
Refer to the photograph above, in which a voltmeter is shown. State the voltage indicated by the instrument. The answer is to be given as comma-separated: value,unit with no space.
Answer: 1.35,V
